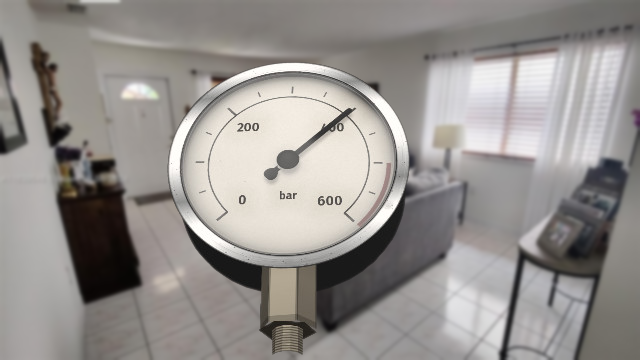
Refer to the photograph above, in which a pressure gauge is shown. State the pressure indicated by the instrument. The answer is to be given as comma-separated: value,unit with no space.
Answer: 400,bar
